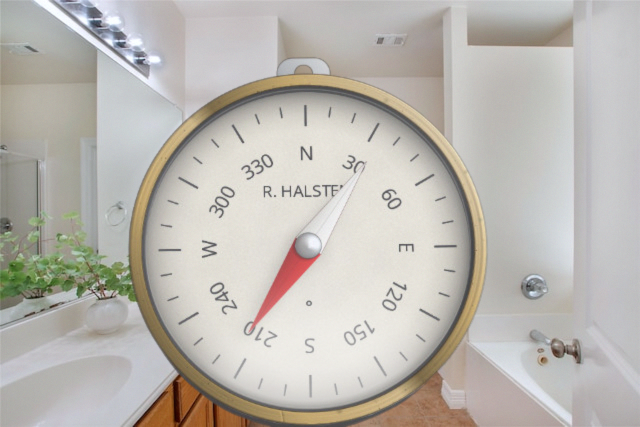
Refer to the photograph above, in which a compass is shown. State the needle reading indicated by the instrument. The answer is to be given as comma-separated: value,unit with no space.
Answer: 215,°
